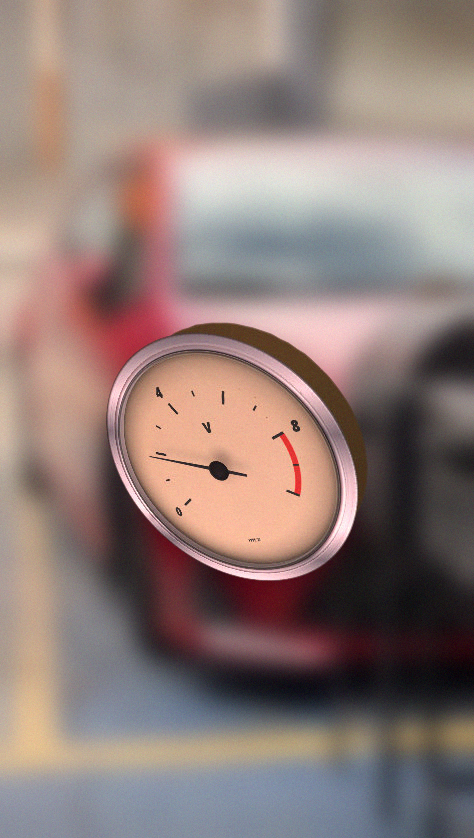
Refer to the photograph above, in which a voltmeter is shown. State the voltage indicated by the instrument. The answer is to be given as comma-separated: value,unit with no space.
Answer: 2,V
